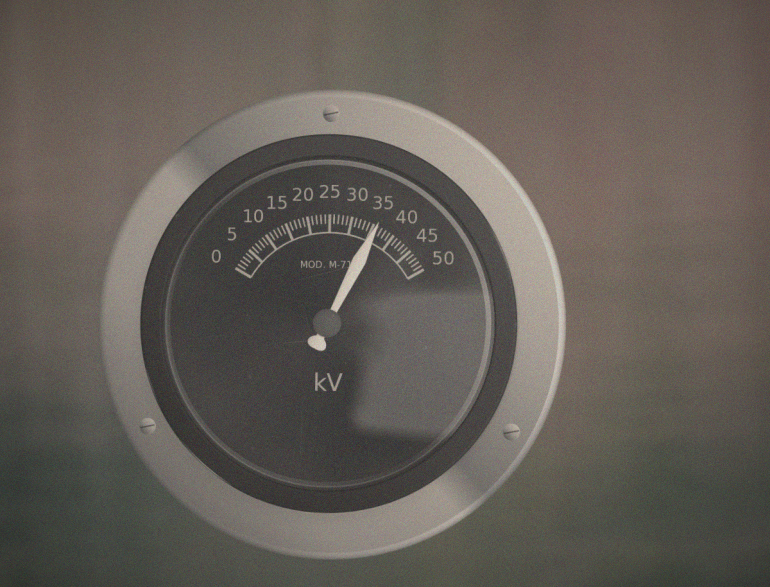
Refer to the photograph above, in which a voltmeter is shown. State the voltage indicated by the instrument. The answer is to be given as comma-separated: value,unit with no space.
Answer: 36,kV
